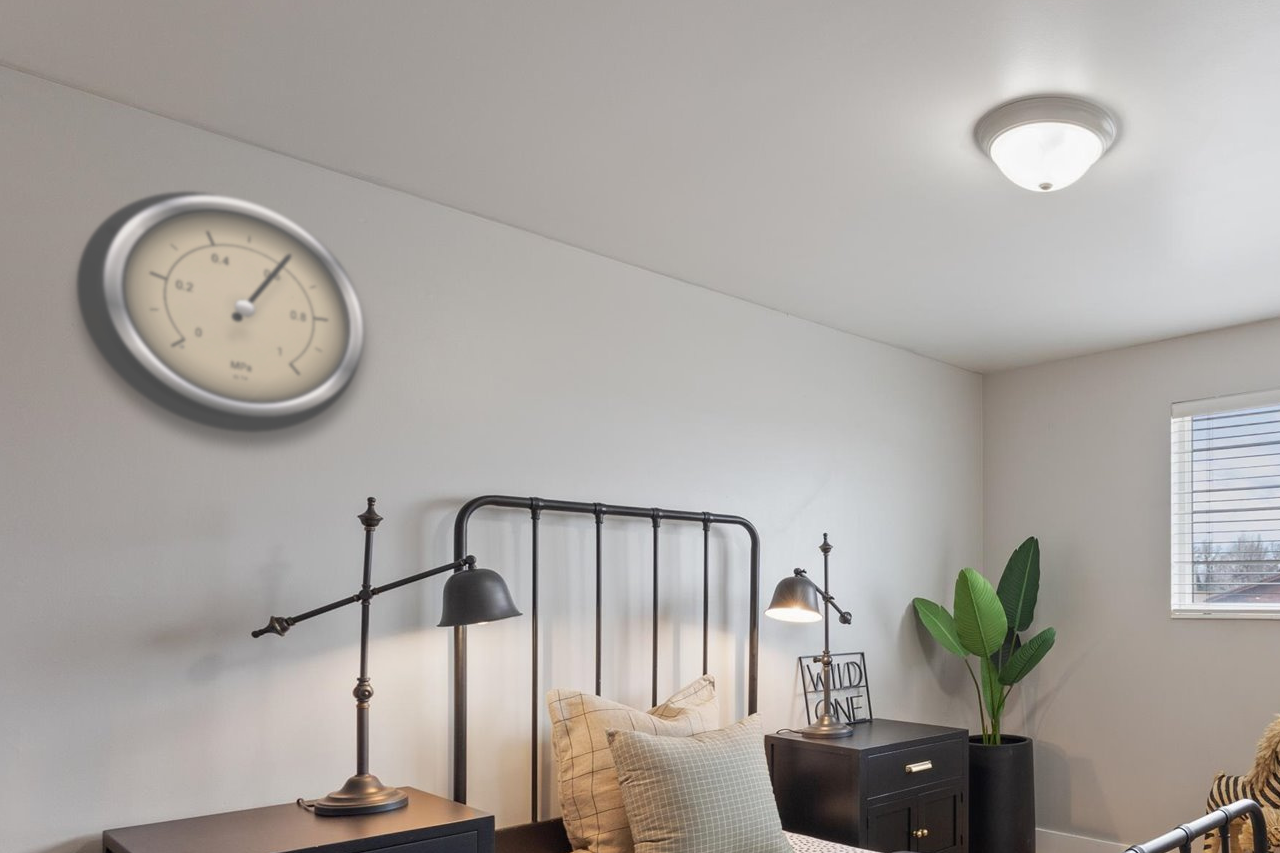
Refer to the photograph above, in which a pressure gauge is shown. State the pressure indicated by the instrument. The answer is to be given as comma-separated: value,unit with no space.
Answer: 0.6,MPa
